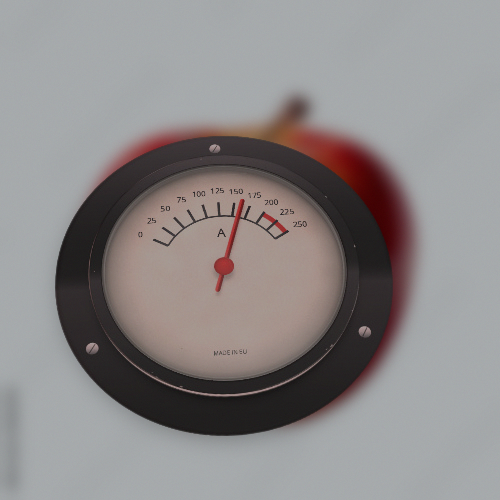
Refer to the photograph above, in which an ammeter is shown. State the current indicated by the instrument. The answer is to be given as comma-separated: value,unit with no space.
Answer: 162.5,A
